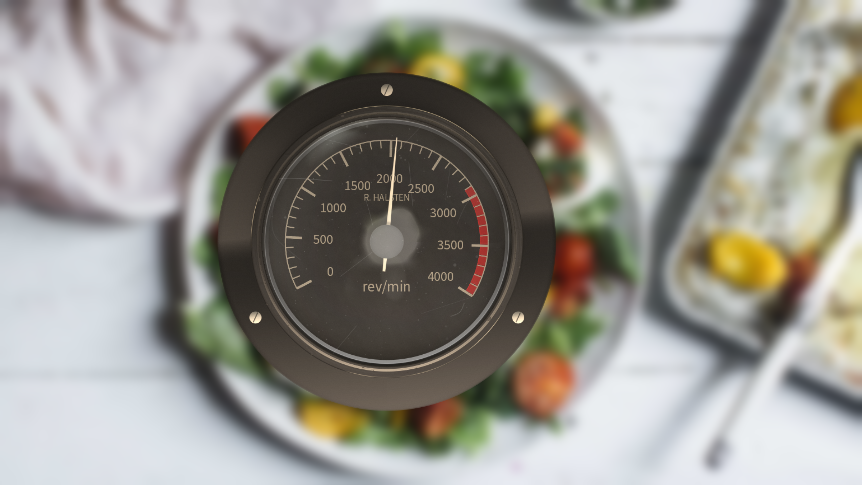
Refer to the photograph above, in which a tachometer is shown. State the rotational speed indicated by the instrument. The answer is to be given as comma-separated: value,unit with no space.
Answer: 2050,rpm
